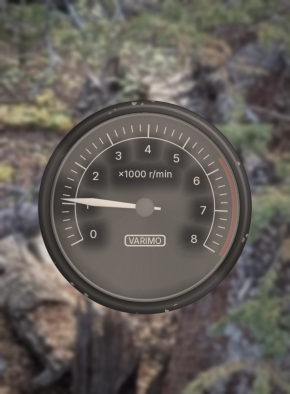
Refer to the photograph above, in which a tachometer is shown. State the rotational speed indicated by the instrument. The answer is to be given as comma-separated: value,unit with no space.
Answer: 1100,rpm
